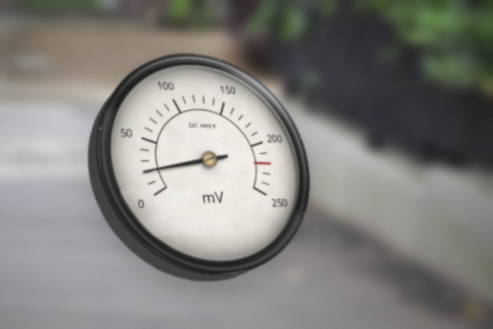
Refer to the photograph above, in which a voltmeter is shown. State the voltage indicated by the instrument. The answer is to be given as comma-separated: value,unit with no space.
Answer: 20,mV
